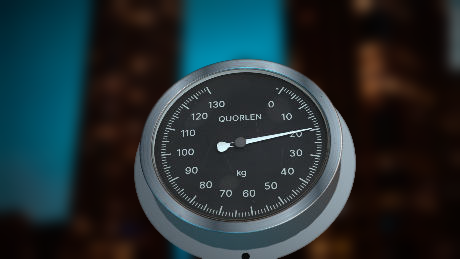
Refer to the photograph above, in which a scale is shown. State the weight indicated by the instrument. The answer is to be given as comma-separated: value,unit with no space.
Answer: 20,kg
